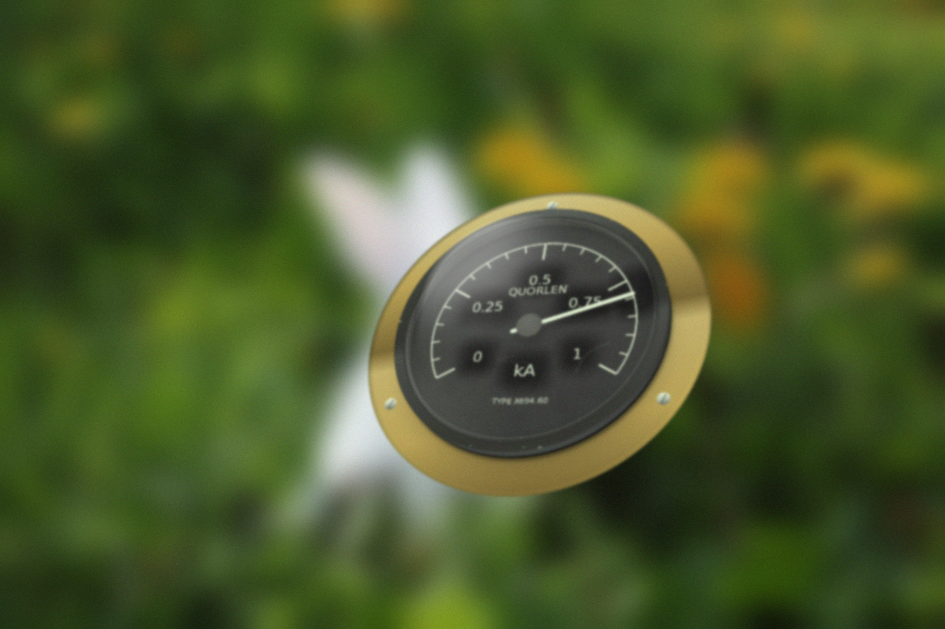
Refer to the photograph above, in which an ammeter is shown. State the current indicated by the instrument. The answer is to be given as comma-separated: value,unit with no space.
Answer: 0.8,kA
